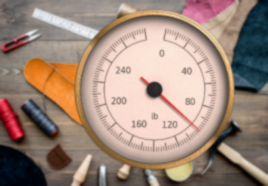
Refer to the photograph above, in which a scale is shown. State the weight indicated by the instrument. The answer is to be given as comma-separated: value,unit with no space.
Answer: 100,lb
